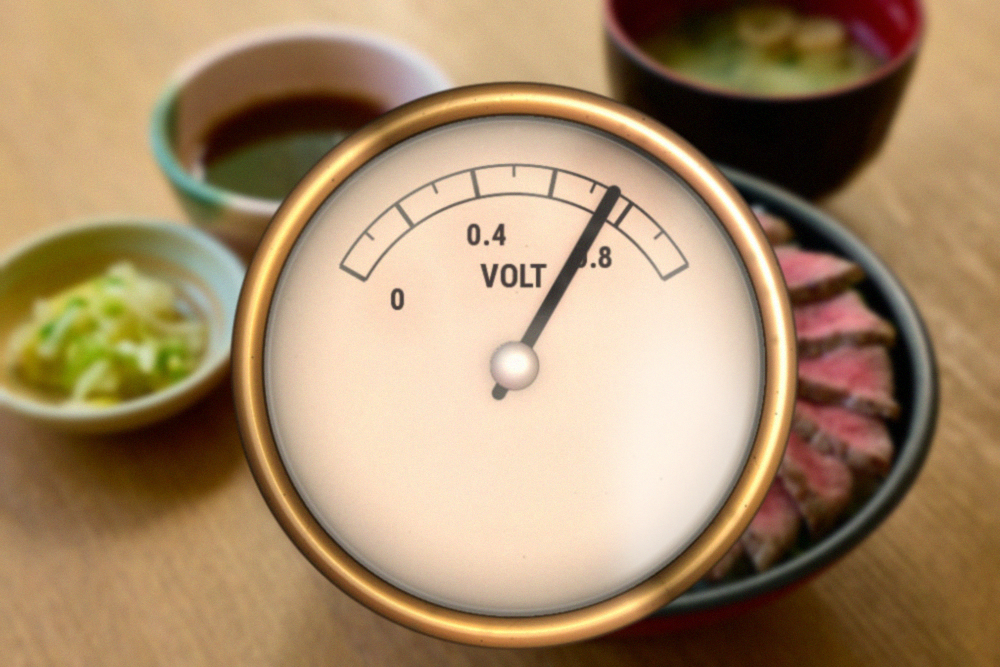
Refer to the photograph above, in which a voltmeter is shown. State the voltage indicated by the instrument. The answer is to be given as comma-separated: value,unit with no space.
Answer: 0.75,V
